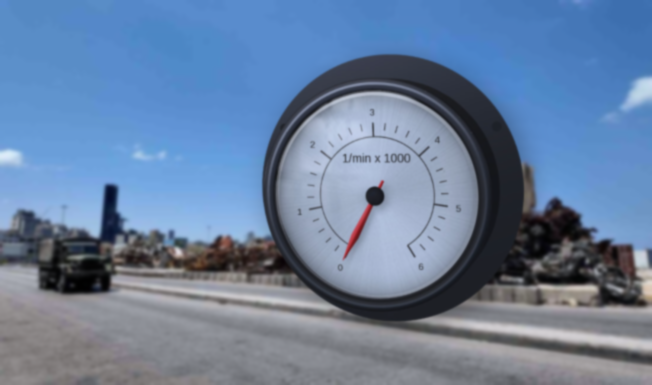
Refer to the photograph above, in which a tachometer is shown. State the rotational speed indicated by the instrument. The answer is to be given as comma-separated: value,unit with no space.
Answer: 0,rpm
